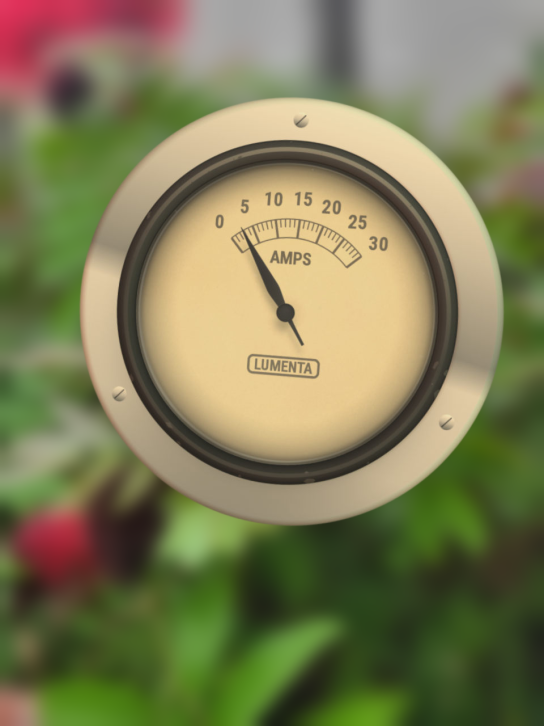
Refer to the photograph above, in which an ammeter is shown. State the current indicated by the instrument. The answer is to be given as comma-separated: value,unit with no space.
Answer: 3,A
